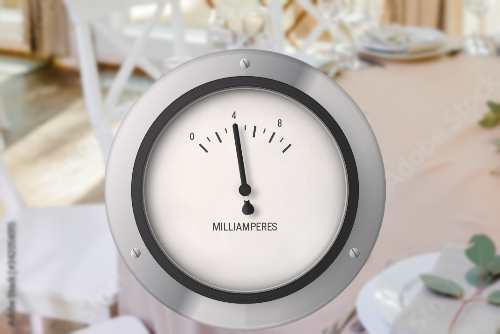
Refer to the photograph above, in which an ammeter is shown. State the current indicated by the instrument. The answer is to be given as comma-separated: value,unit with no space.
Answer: 4,mA
